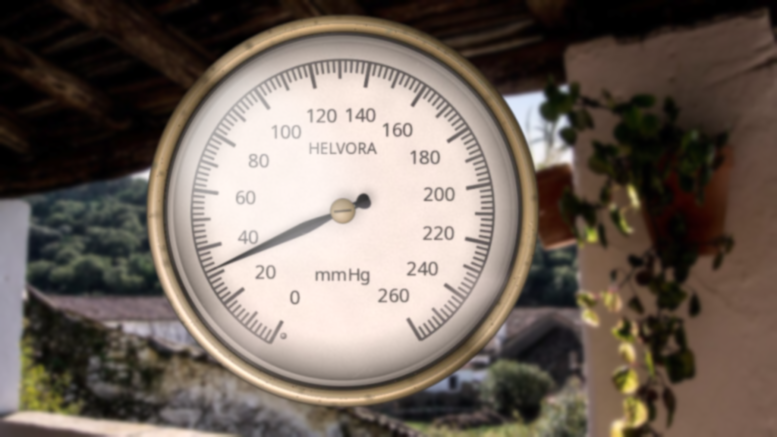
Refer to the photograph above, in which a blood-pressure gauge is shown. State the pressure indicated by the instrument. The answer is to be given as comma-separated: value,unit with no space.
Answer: 32,mmHg
